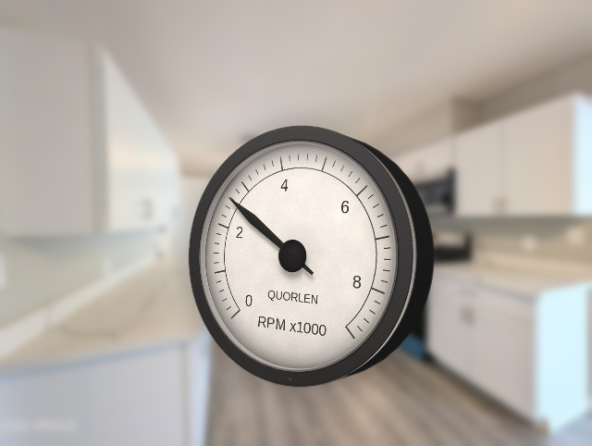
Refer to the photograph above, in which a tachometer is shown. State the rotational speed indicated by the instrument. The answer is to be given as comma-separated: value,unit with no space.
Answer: 2600,rpm
